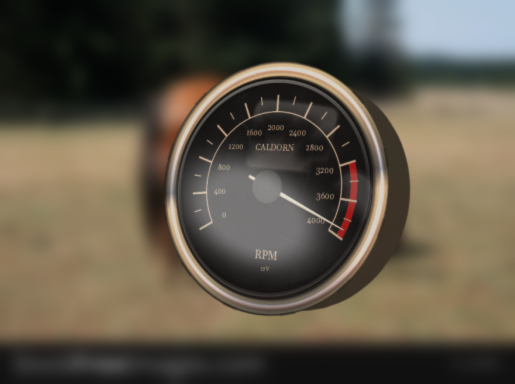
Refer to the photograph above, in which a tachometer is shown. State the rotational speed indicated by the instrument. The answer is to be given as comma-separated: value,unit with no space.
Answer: 3900,rpm
